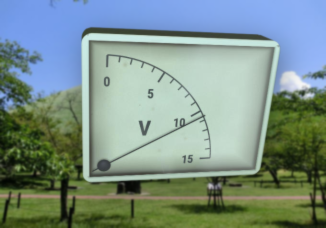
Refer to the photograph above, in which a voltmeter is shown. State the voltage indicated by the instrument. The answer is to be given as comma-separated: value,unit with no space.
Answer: 10.5,V
